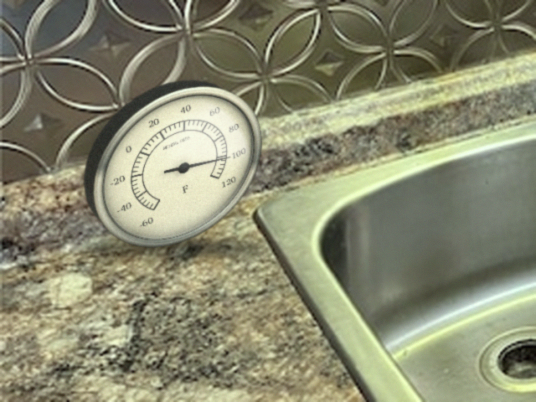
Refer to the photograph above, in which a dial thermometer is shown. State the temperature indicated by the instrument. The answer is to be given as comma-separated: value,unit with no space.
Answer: 100,°F
